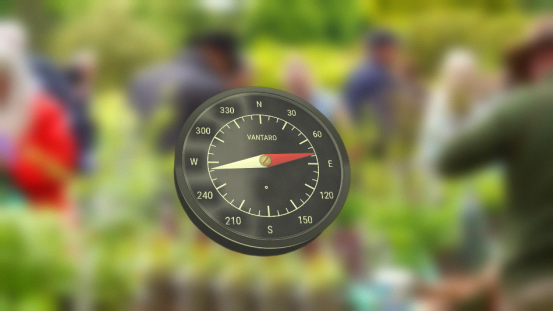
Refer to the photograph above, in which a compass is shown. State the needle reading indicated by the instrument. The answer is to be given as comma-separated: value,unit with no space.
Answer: 80,°
